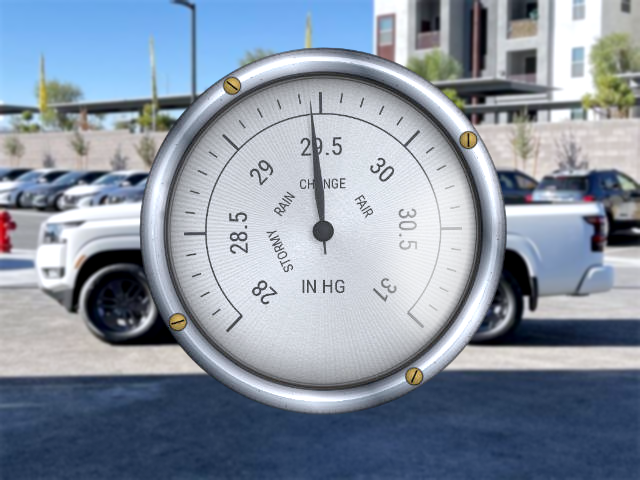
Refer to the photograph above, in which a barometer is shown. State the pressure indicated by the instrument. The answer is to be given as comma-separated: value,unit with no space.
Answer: 29.45,inHg
